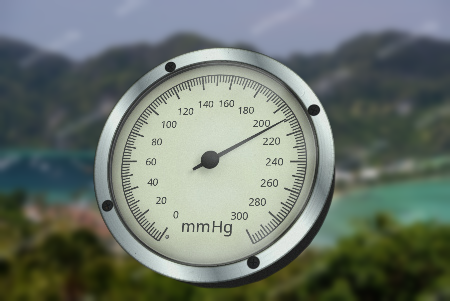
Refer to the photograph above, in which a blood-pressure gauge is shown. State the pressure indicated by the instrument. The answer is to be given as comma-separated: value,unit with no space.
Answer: 210,mmHg
